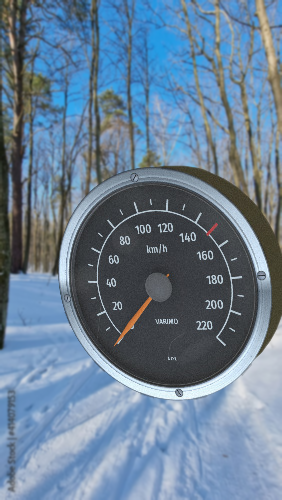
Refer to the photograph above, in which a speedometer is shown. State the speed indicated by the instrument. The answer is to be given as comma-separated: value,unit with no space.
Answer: 0,km/h
